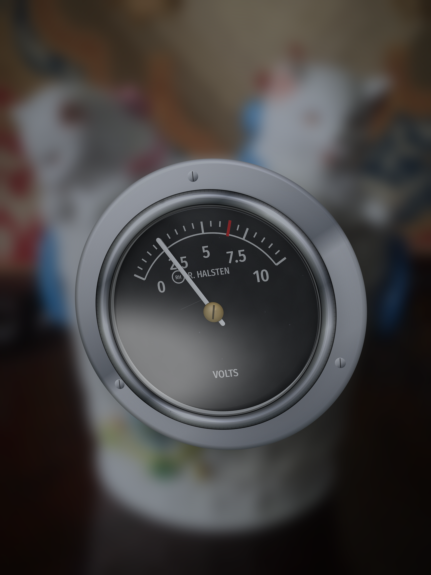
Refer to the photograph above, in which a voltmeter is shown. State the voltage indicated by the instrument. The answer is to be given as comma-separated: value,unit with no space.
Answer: 2.5,V
